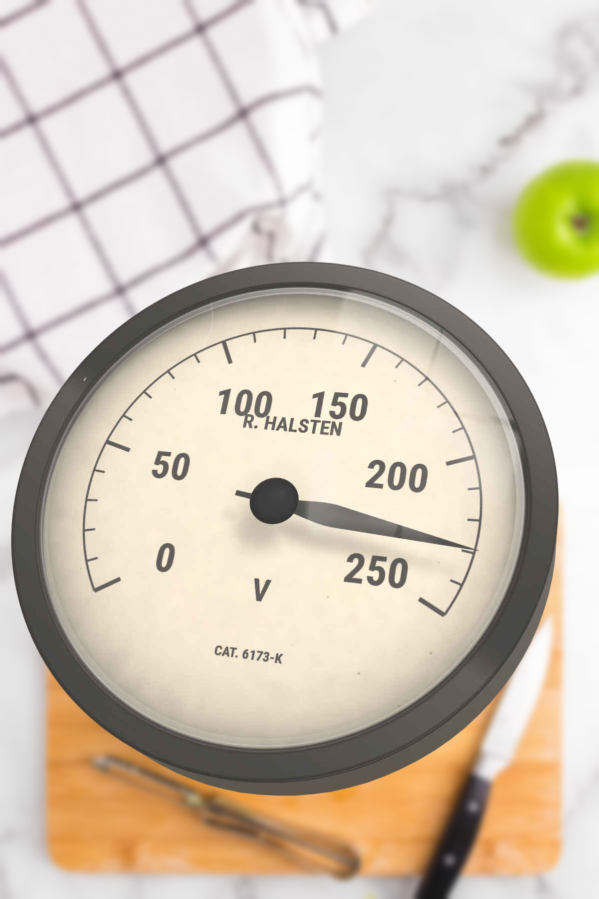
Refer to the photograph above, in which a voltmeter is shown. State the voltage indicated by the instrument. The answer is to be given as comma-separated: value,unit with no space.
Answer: 230,V
